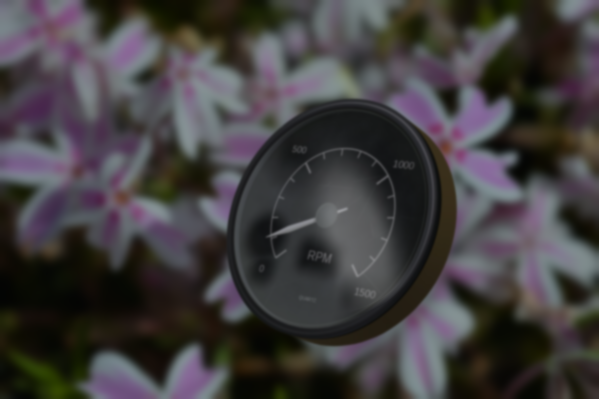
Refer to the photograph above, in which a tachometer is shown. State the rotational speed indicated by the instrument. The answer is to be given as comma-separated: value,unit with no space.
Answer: 100,rpm
